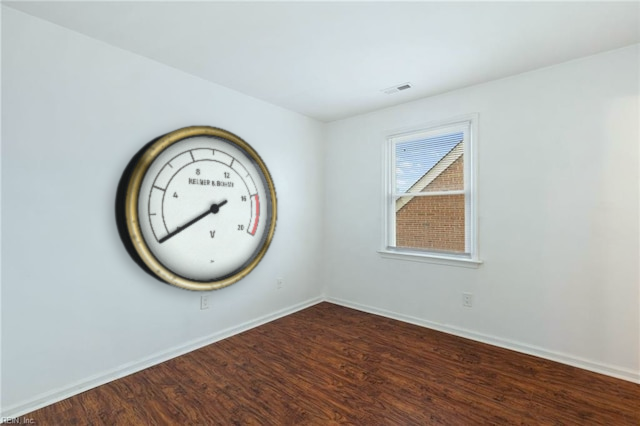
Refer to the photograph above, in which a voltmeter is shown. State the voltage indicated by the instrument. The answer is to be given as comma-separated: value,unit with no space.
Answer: 0,V
